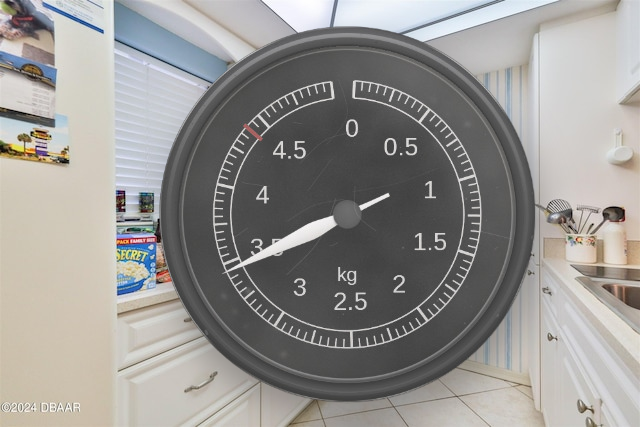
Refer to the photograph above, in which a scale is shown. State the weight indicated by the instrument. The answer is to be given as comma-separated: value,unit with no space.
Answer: 3.45,kg
